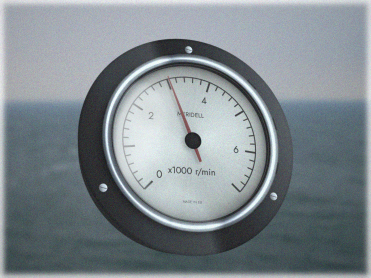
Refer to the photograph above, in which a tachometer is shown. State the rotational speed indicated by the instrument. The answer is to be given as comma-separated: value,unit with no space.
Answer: 3000,rpm
